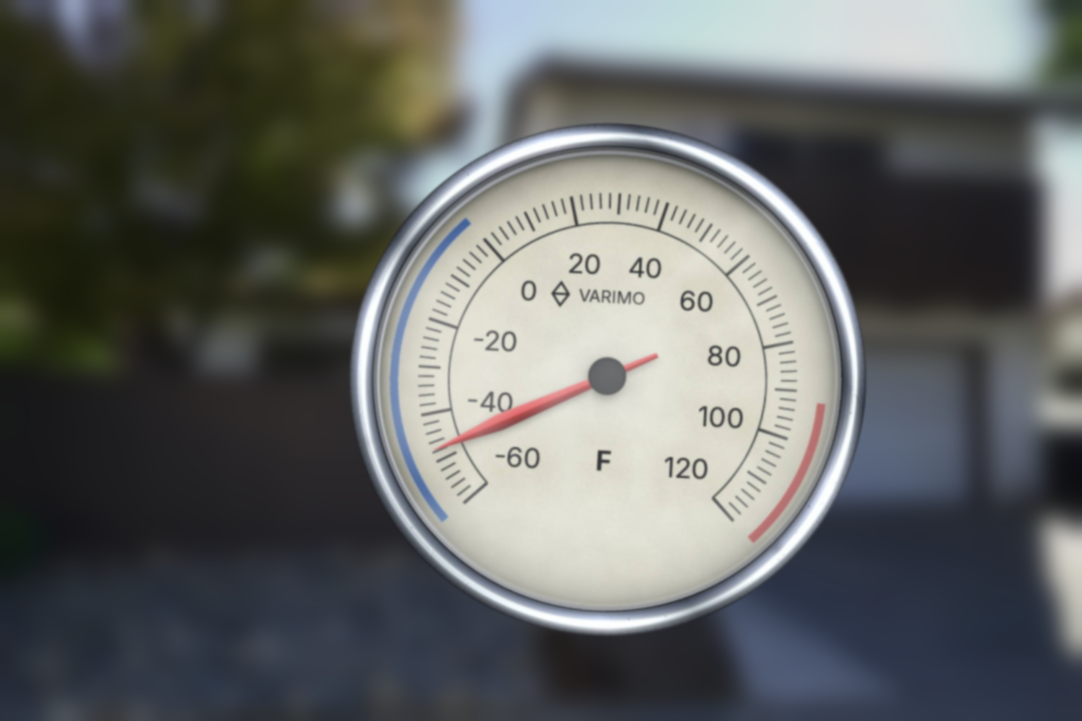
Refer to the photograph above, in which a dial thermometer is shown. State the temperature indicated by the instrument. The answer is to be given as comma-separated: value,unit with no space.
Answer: -48,°F
